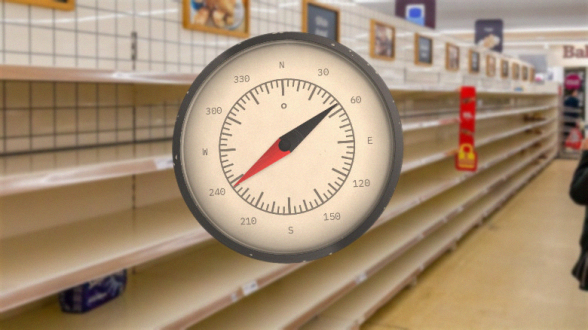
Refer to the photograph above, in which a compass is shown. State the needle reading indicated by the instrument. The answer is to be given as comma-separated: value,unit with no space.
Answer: 235,°
